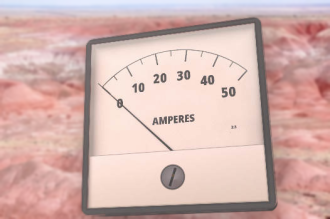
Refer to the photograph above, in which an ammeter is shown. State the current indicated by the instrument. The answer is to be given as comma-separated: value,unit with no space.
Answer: 0,A
